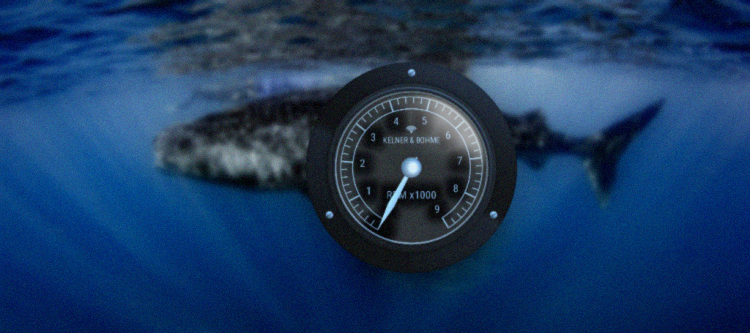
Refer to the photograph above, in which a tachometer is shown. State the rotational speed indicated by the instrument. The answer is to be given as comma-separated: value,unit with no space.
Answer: 0,rpm
